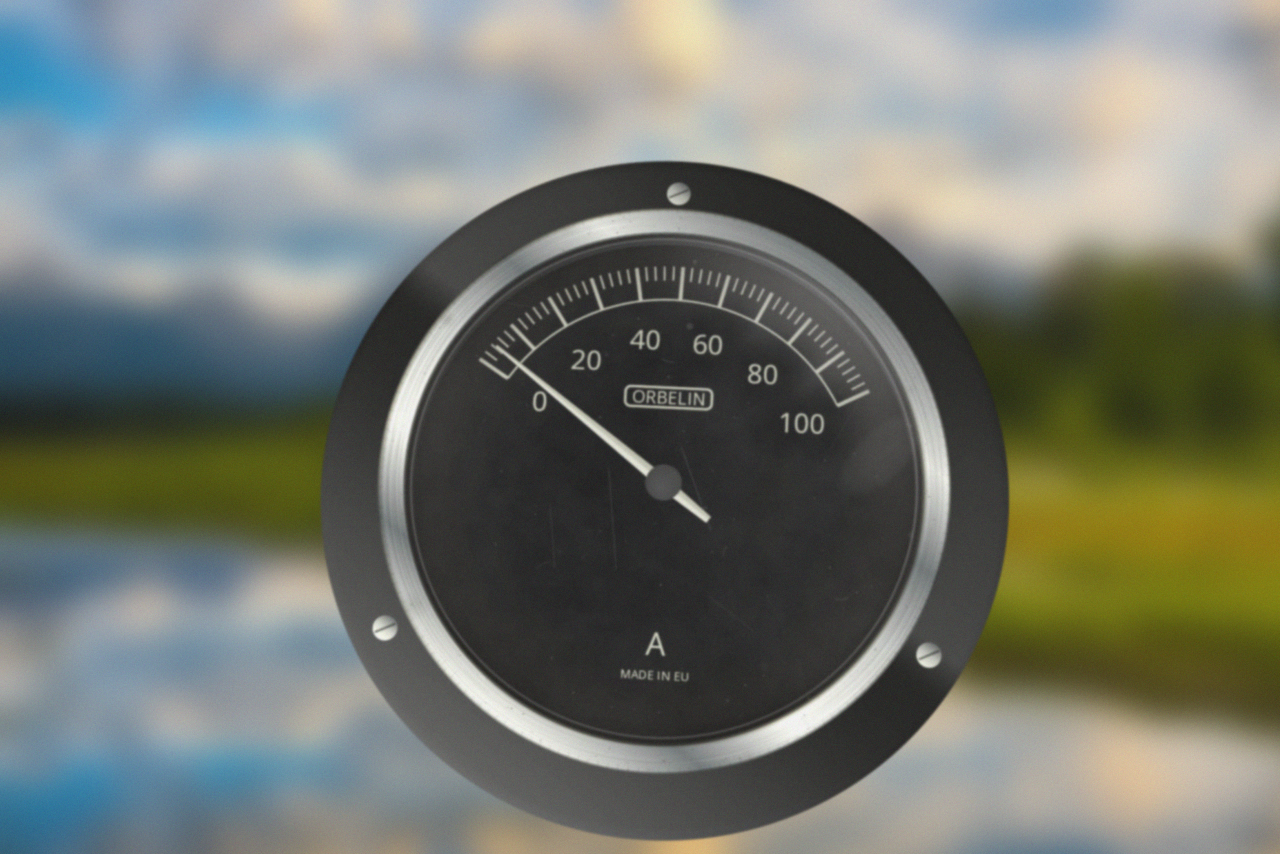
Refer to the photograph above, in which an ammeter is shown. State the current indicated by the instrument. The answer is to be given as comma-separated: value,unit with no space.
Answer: 4,A
